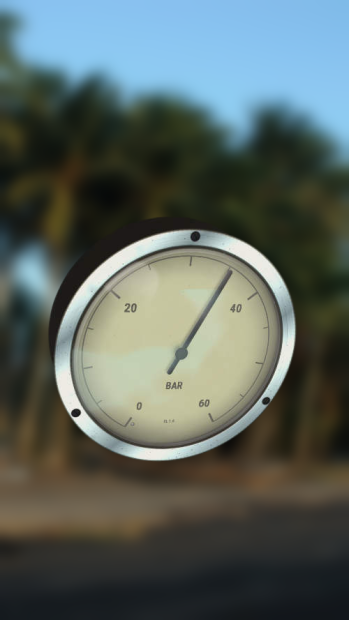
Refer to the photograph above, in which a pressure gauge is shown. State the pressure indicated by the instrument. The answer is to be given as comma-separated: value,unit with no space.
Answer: 35,bar
